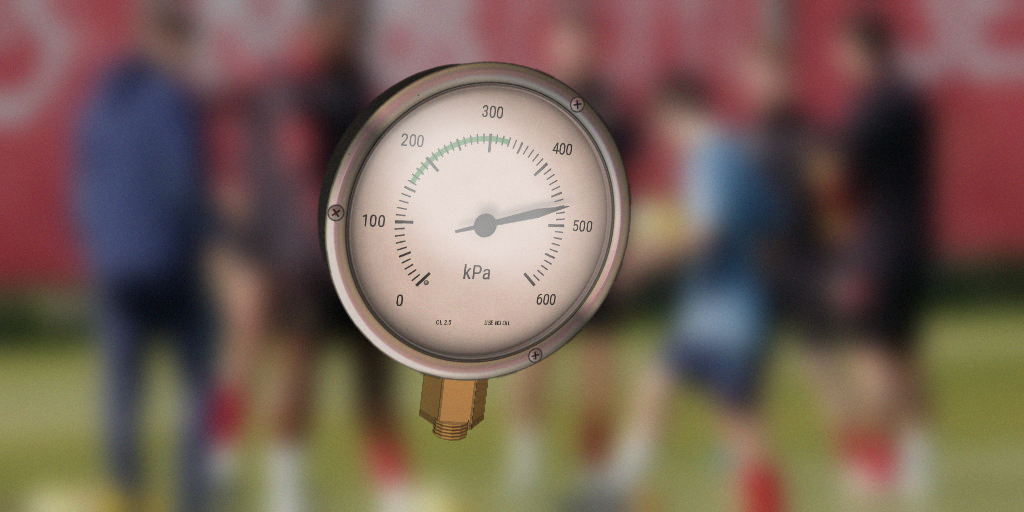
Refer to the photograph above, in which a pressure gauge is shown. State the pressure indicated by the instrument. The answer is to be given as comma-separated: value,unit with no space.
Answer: 470,kPa
